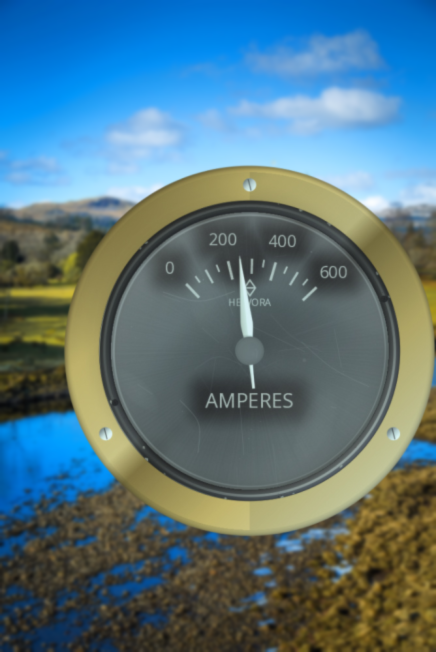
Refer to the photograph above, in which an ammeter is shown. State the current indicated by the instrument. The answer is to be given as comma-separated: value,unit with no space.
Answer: 250,A
